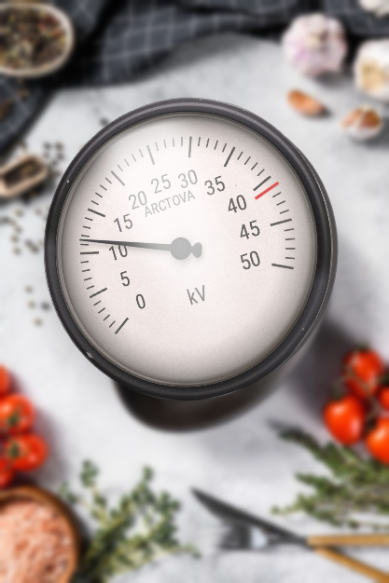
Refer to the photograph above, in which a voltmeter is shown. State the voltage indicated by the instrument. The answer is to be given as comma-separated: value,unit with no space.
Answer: 11.5,kV
